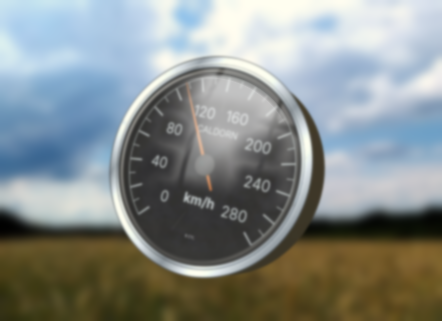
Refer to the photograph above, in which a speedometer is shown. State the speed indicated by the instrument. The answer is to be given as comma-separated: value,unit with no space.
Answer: 110,km/h
